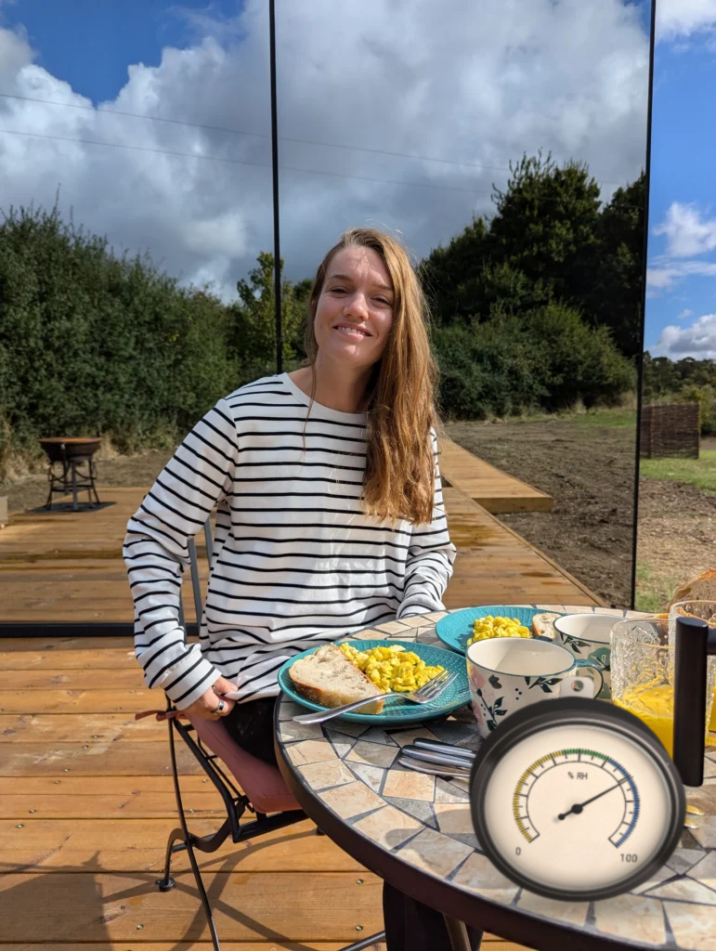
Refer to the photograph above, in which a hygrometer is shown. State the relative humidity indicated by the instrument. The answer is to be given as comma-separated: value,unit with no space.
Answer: 70,%
